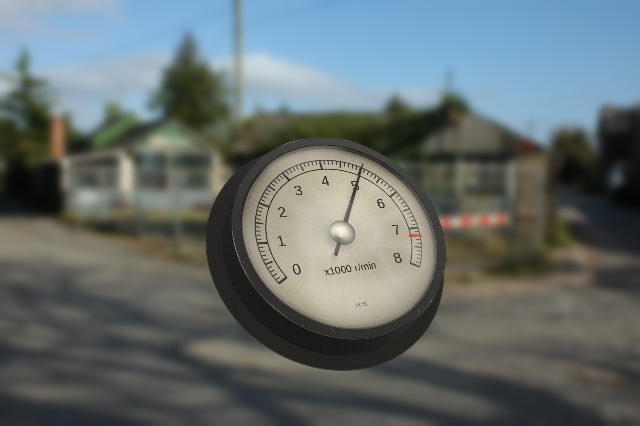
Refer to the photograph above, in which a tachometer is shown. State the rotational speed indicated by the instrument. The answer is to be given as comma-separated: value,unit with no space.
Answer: 5000,rpm
